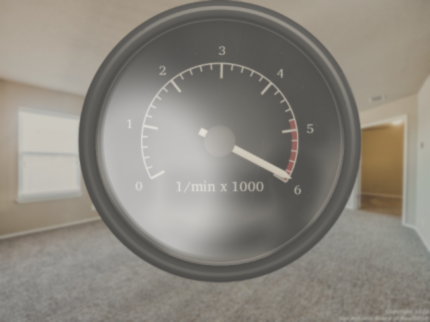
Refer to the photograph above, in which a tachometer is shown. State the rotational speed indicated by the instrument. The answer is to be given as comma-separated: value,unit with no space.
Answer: 5900,rpm
